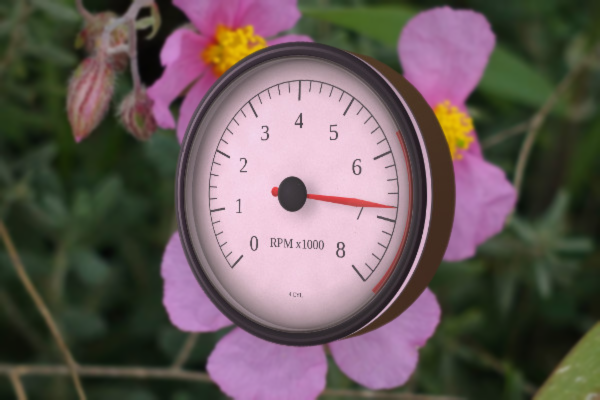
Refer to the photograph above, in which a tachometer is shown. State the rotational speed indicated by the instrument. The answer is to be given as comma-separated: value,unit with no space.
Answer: 6800,rpm
